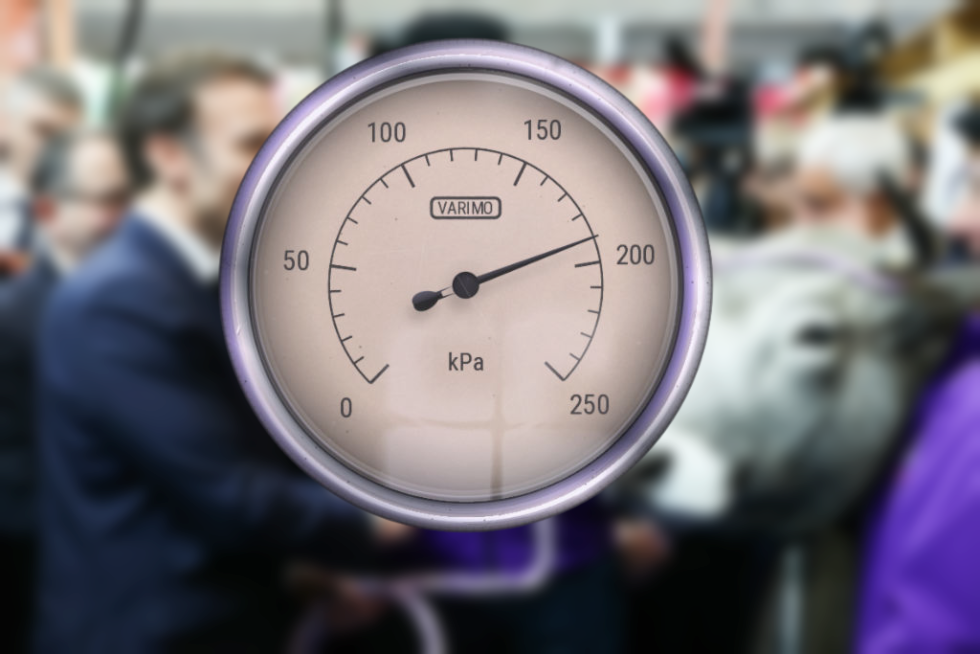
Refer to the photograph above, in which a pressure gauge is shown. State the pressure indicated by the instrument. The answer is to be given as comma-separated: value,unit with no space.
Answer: 190,kPa
